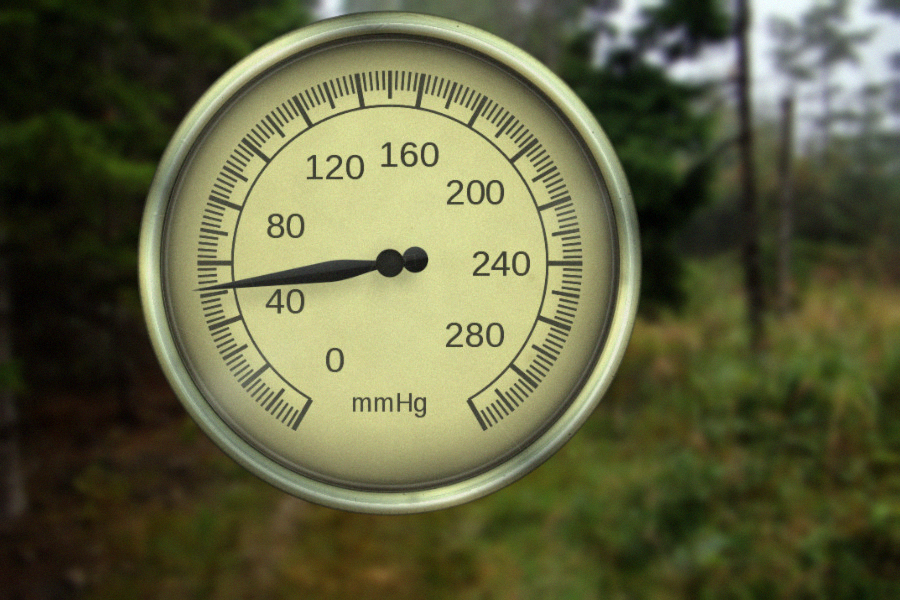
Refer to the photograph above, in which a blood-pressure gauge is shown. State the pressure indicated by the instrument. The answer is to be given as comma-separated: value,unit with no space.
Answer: 52,mmHg
